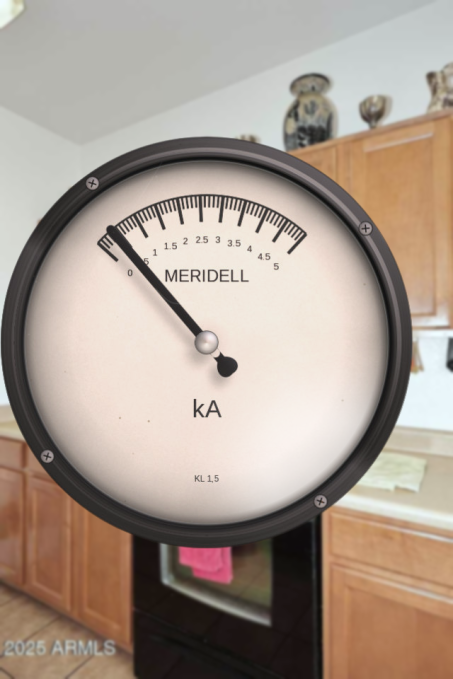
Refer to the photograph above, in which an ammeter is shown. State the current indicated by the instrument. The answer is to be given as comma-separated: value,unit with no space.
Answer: 0.4,kA
